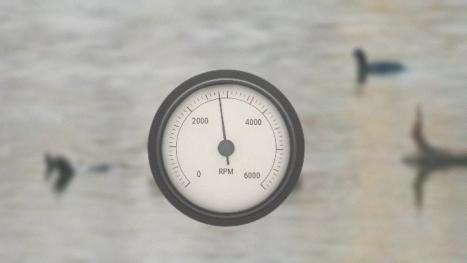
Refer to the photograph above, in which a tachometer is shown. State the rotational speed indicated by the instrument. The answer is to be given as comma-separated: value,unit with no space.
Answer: 2800,rpm
